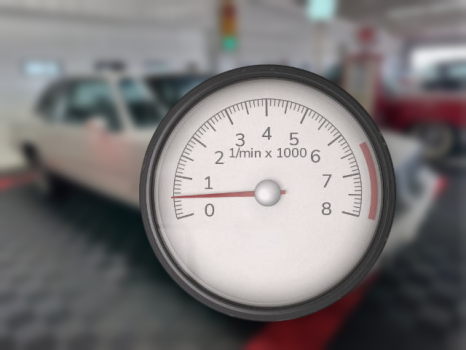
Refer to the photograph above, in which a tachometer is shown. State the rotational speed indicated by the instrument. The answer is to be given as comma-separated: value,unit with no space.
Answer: 500,rpm
